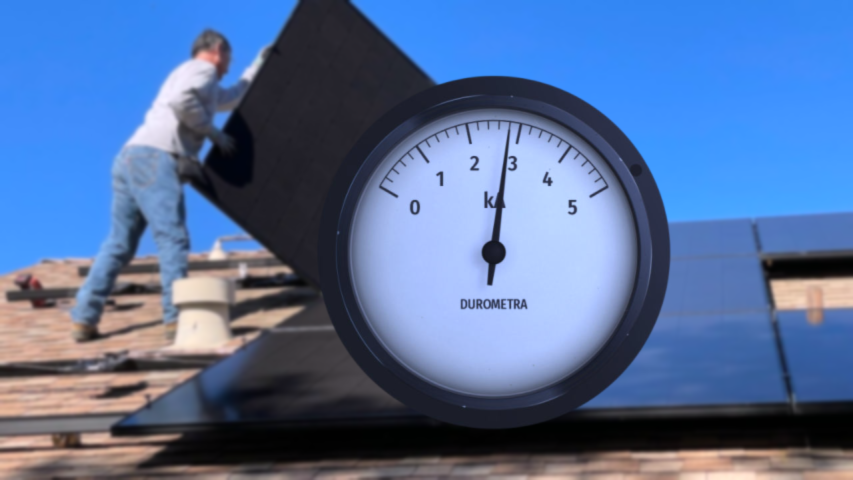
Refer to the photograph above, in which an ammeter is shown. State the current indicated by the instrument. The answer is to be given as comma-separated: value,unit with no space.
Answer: 2.8,kA
